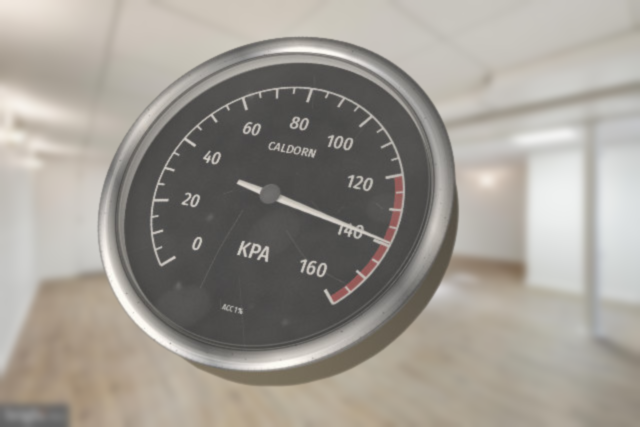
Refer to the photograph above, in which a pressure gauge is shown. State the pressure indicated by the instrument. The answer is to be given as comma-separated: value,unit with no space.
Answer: 140,kPa
